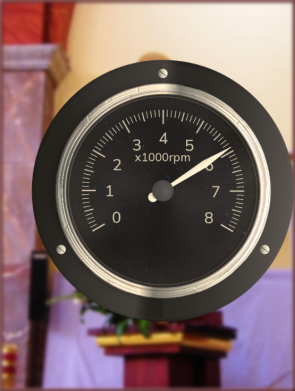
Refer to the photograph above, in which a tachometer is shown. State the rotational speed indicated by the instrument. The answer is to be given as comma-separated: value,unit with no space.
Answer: 5900,rpm
